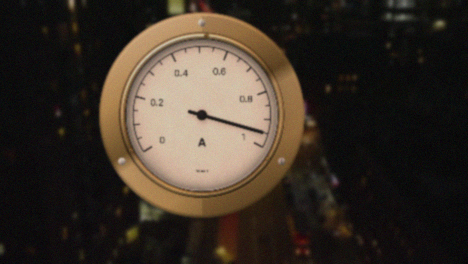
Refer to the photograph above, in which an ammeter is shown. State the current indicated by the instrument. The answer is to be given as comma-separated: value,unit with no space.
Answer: 0.95,A
